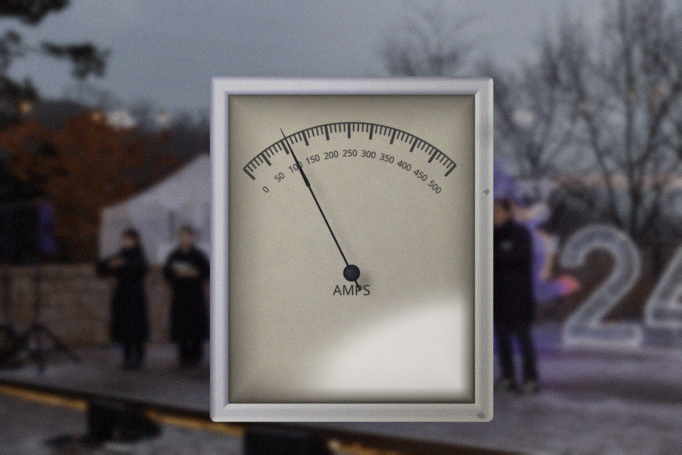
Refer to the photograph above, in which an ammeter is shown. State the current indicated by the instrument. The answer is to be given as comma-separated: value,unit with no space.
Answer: 110,A
